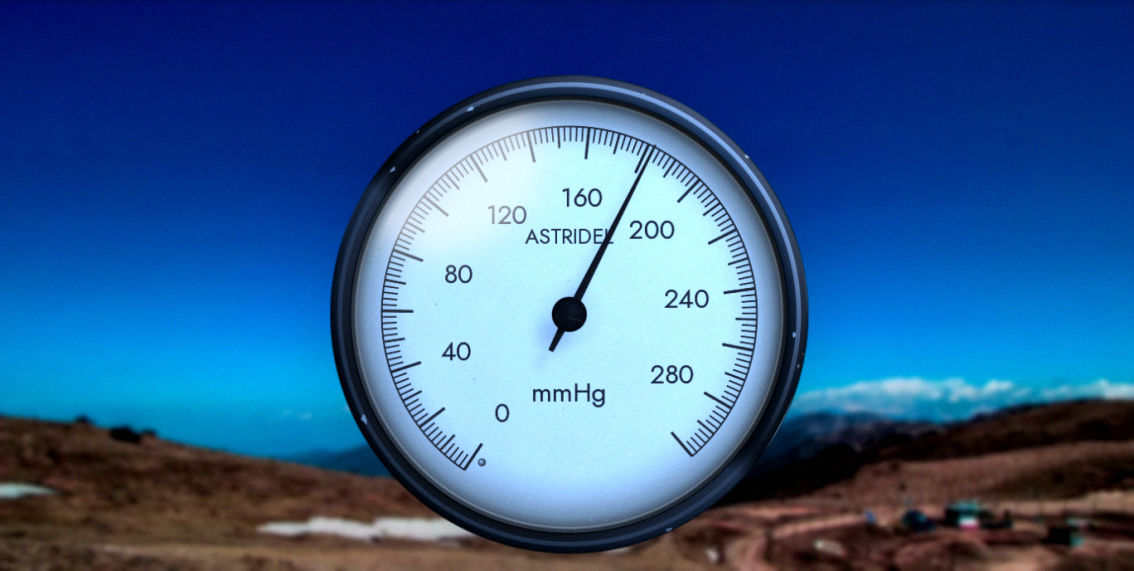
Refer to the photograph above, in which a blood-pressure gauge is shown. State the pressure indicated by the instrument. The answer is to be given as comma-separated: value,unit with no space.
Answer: 182,mmHg
